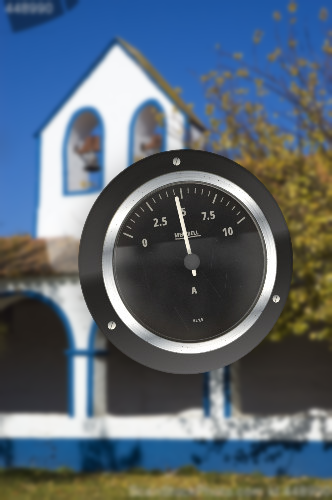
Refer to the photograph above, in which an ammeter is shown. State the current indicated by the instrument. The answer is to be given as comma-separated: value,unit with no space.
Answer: 4.5,A
